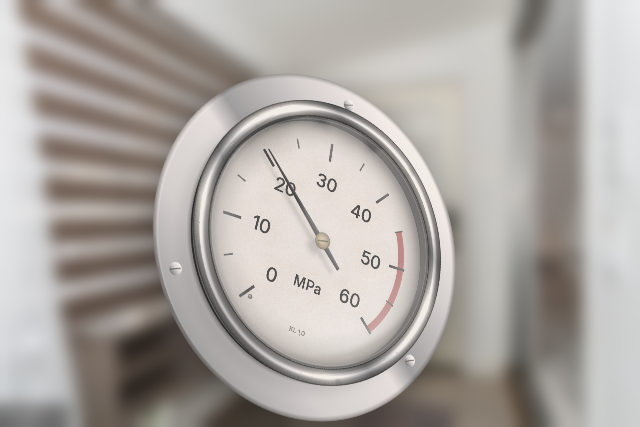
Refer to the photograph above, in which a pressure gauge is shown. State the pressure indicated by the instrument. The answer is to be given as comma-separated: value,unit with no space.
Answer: 20,MPa
